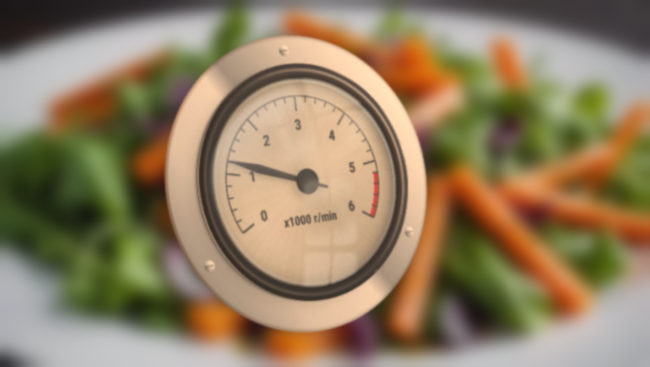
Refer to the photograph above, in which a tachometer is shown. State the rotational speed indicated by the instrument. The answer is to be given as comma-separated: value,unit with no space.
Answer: 1200,rpm
